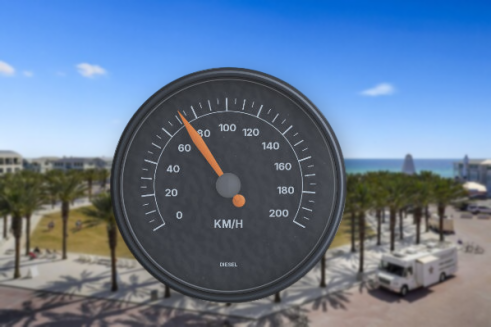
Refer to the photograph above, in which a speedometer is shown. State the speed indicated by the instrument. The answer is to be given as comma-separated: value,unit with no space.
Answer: 72.5,km/h
